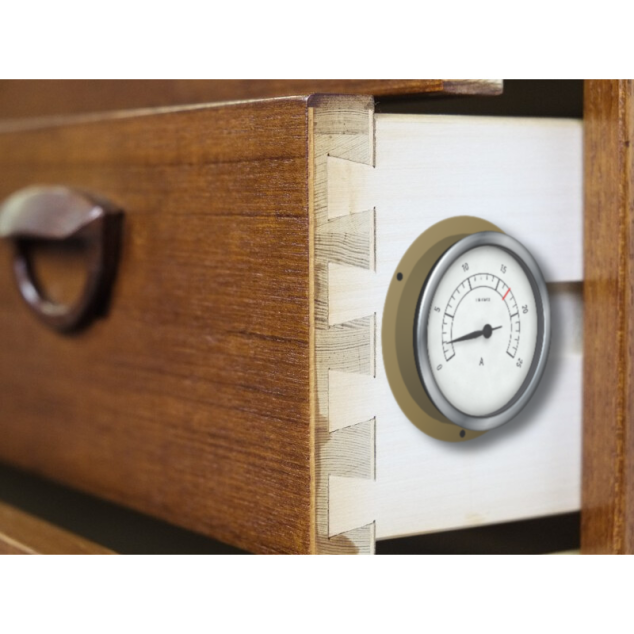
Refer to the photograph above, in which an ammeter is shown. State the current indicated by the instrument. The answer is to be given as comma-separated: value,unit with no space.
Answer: 2,A
